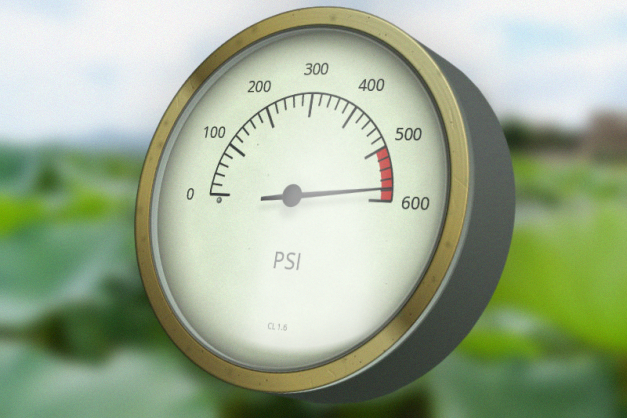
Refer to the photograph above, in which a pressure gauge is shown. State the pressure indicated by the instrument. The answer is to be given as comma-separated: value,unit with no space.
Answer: 580,psi
